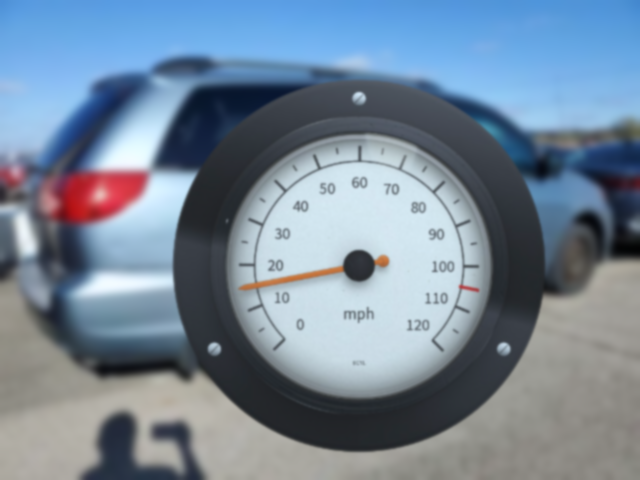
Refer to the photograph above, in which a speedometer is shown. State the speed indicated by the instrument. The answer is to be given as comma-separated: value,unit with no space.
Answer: 15,mph
